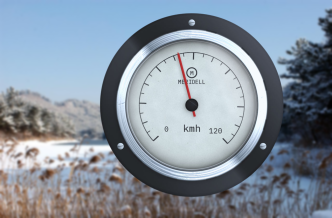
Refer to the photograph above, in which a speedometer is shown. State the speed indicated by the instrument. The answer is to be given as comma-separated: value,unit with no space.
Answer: 52.5,km/h
